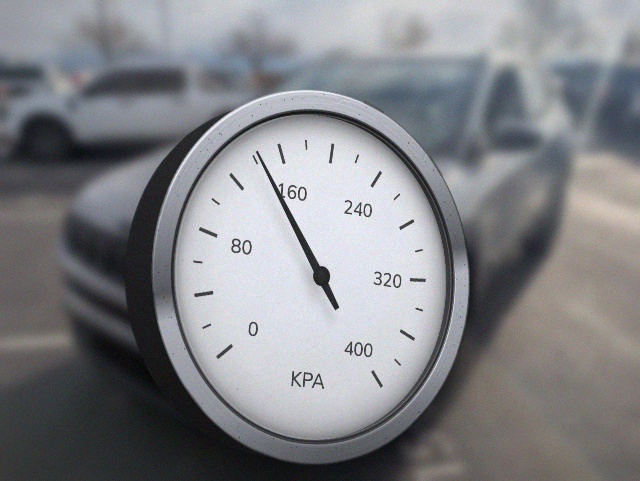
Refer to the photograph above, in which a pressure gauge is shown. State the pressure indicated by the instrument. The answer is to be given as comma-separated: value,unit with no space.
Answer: 140,kPa
